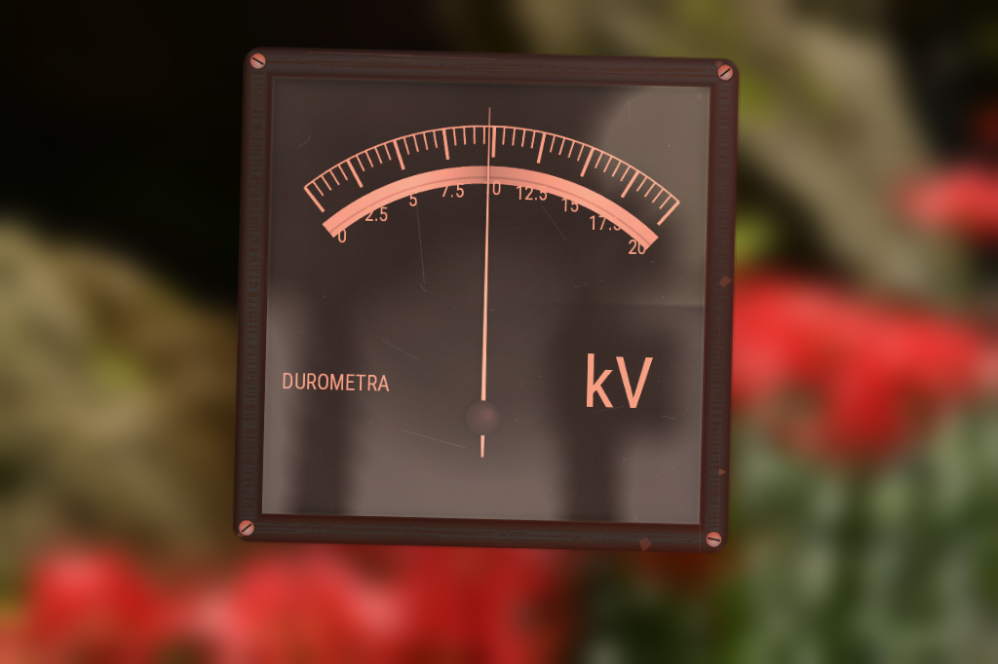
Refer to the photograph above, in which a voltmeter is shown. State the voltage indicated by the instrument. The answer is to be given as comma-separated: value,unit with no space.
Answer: 9.75,kV
